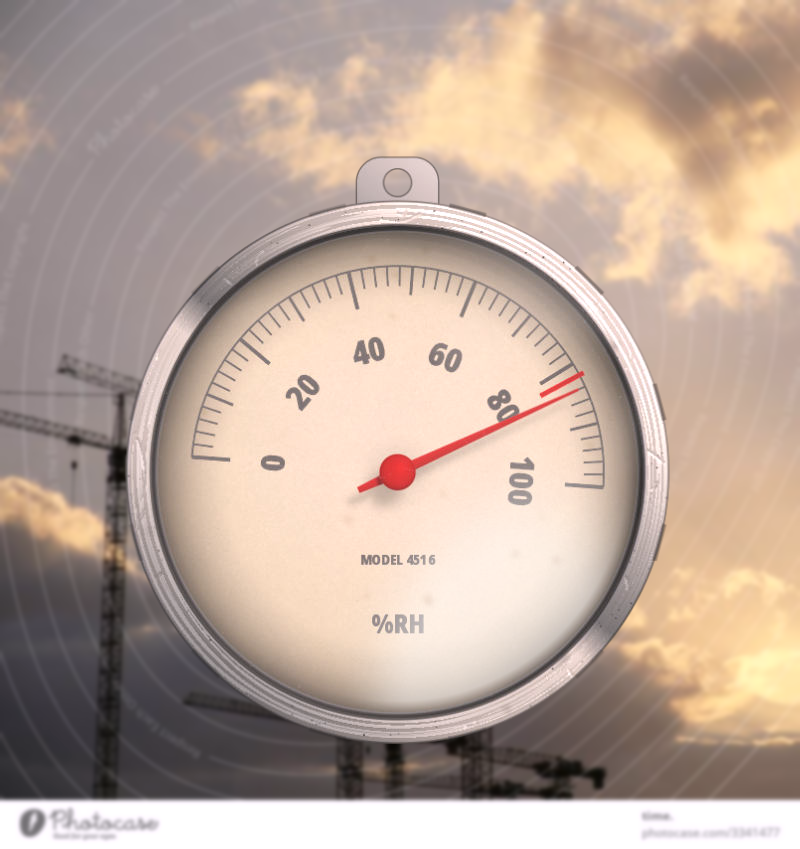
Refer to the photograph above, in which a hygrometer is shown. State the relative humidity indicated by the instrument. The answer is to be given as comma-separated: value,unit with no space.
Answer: 84,%
